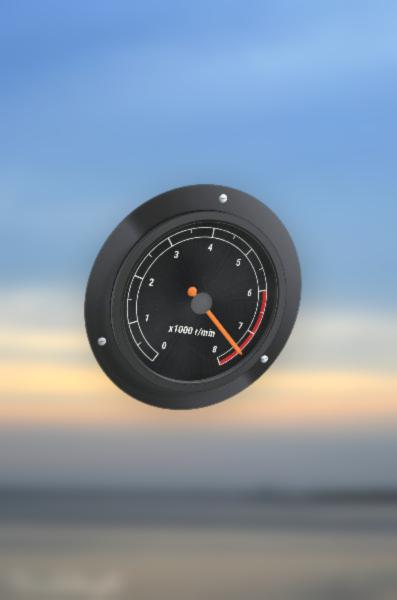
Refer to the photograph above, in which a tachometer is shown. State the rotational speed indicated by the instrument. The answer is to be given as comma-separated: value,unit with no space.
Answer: 7500,rpm
